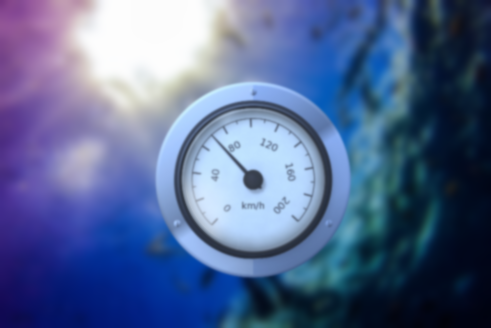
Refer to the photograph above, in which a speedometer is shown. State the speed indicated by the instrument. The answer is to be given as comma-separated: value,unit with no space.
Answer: 70,km/h
